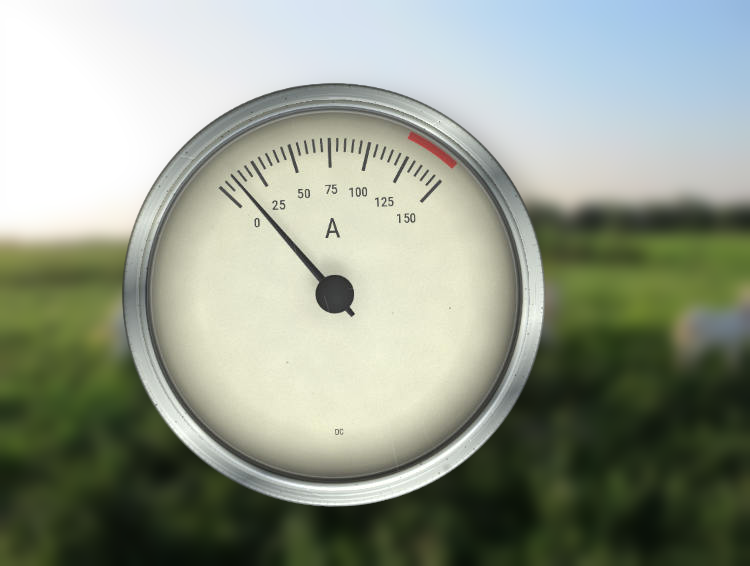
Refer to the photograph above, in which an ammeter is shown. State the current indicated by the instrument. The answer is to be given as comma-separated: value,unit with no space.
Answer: 10,A
